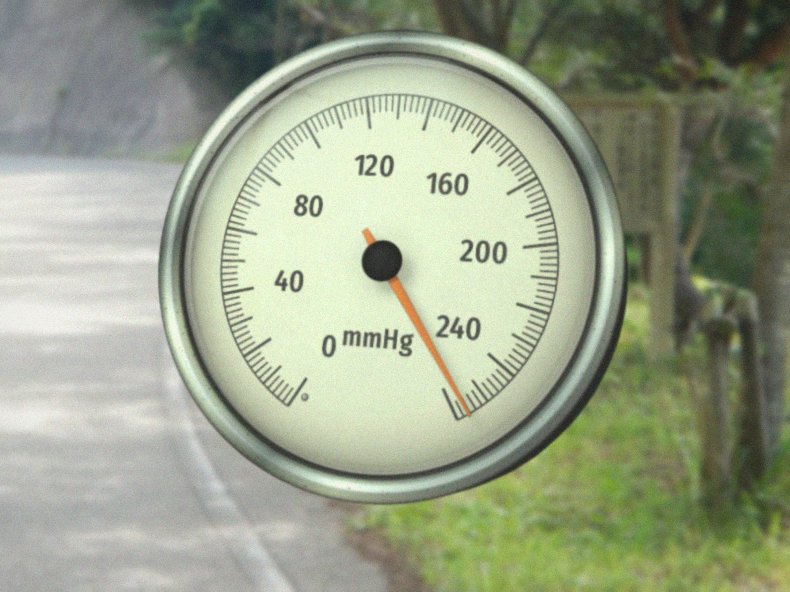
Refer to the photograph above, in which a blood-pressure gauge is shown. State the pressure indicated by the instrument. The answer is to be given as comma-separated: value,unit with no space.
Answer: 256,mmHg
